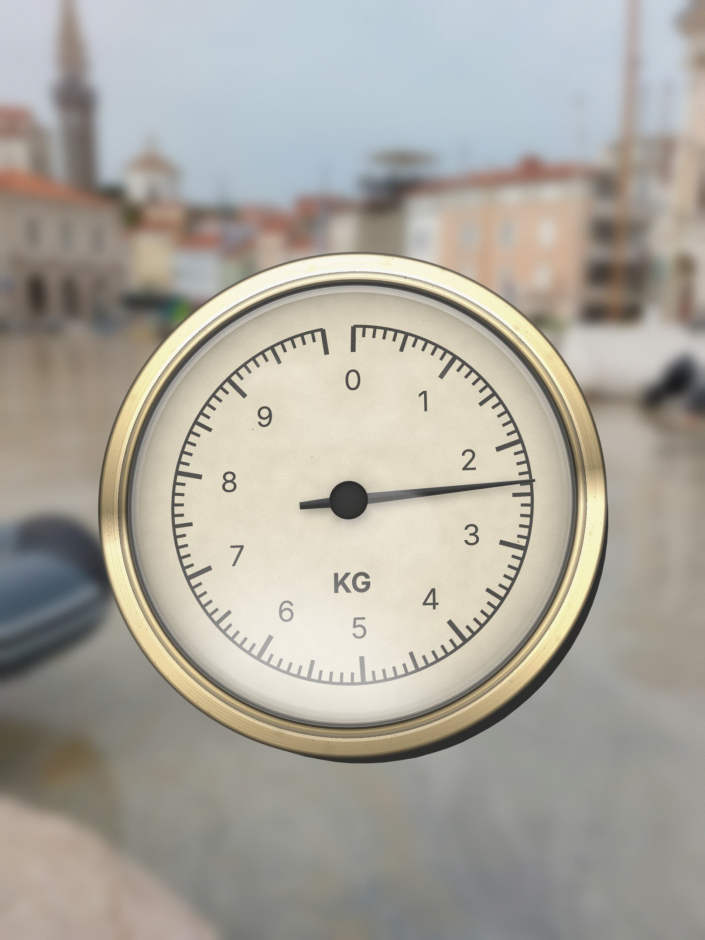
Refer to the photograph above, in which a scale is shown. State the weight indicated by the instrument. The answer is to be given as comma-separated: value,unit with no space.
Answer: 2.4,kg
